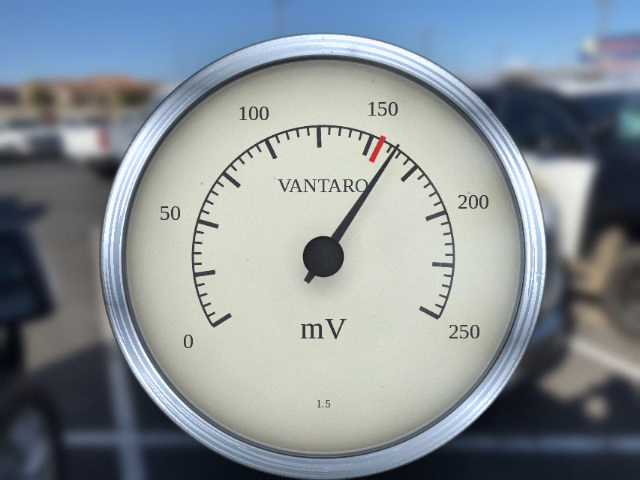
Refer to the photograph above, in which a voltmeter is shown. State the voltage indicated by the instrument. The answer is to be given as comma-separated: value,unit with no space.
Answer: 162.5,mV
